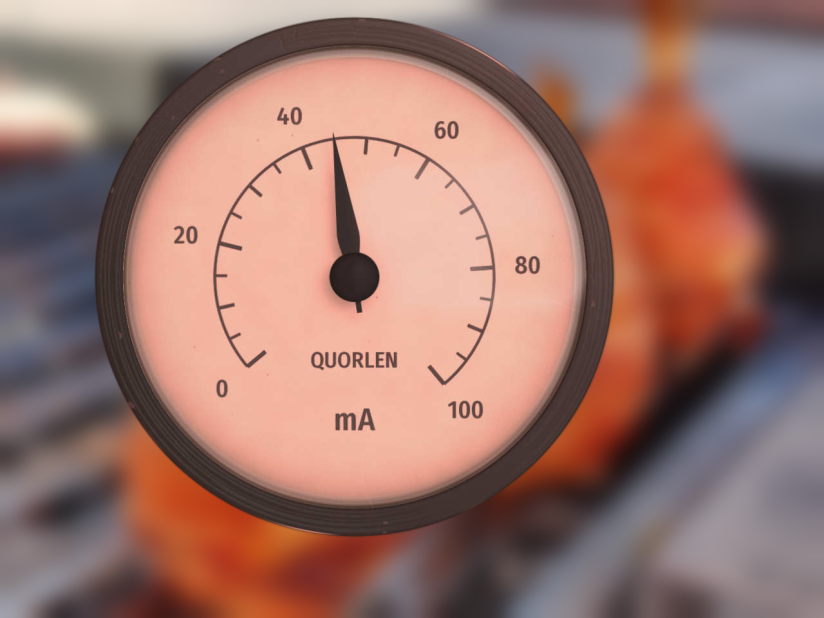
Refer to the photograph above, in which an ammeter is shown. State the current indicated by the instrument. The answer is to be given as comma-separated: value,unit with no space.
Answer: 45,mA
